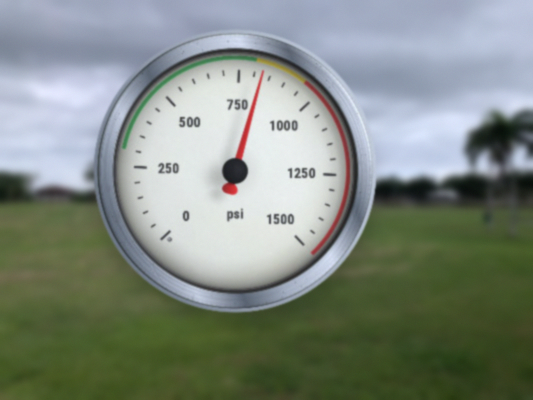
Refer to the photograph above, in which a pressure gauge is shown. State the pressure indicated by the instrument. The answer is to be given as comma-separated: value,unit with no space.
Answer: 825,psi
